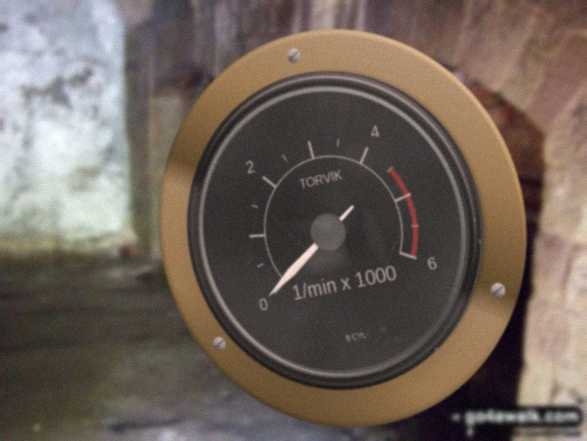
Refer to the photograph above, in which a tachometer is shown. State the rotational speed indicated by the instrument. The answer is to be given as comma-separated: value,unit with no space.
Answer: 0,rpm
